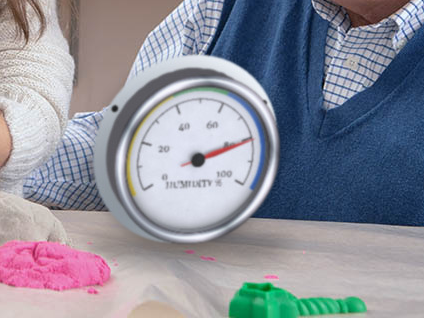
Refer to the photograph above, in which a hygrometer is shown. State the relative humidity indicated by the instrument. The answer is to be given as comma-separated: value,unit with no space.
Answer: 80,%
